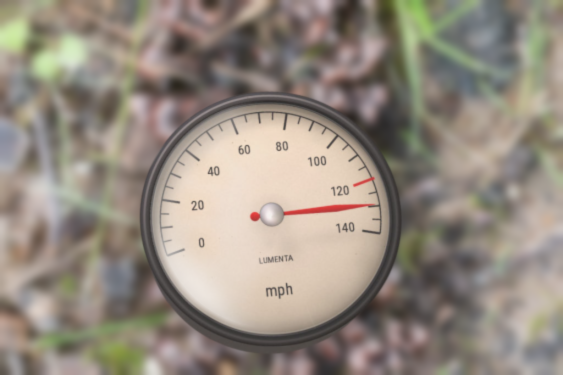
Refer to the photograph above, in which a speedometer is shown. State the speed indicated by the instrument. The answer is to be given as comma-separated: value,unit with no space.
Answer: 130,mph
